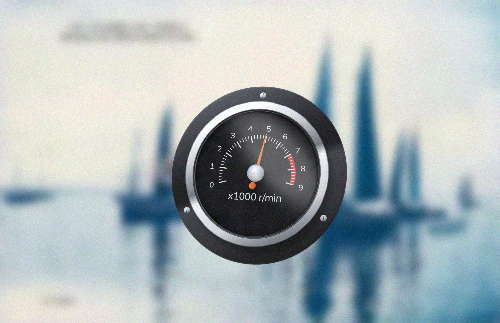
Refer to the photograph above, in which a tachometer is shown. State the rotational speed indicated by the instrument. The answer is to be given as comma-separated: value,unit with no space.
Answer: 5000,rpm
